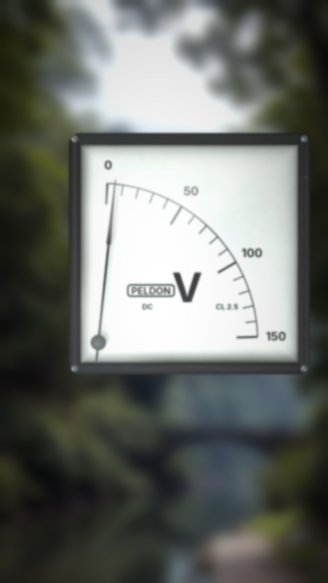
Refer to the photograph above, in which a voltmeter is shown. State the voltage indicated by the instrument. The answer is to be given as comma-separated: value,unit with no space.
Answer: 5,V
